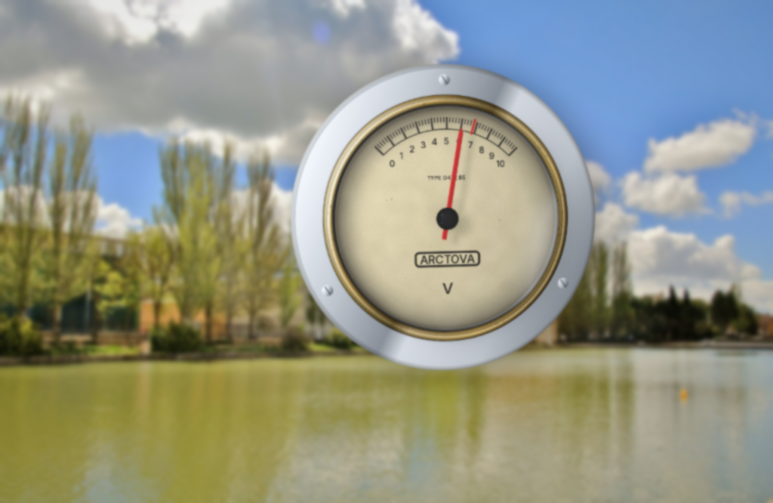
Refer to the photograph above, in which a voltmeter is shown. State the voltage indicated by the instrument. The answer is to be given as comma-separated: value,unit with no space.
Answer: 6,V
